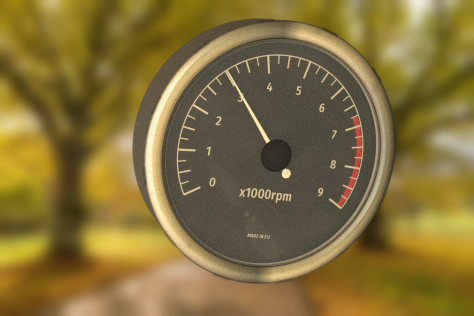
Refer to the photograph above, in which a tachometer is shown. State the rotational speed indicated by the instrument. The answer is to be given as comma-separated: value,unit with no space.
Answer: 3000,rpm
